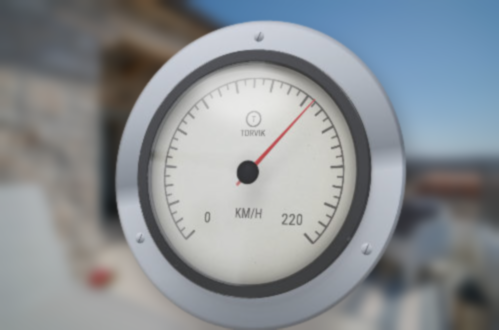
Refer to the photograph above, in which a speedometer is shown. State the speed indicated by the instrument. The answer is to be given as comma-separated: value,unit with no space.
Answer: 145,km/h
